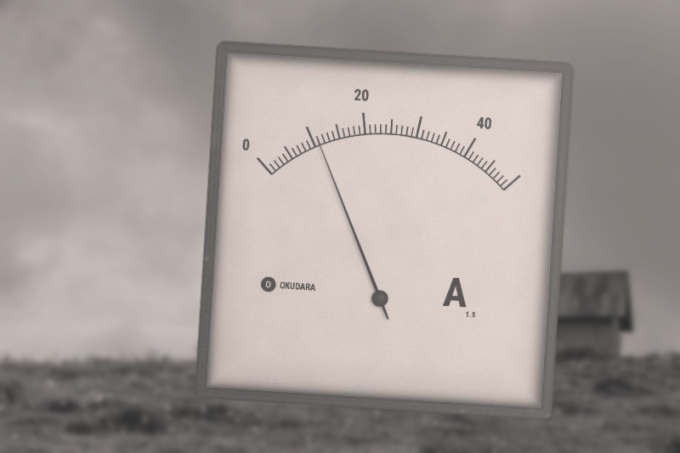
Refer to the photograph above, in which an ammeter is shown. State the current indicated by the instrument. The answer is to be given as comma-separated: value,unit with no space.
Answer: 11,A
